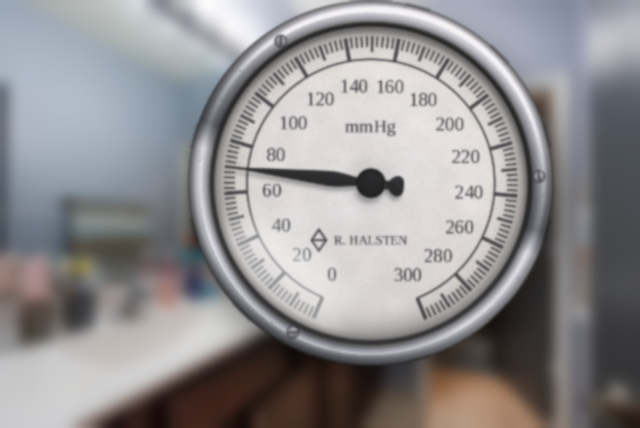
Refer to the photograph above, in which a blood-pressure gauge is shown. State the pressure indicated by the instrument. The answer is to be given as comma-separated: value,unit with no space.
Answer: 70,mmHg
